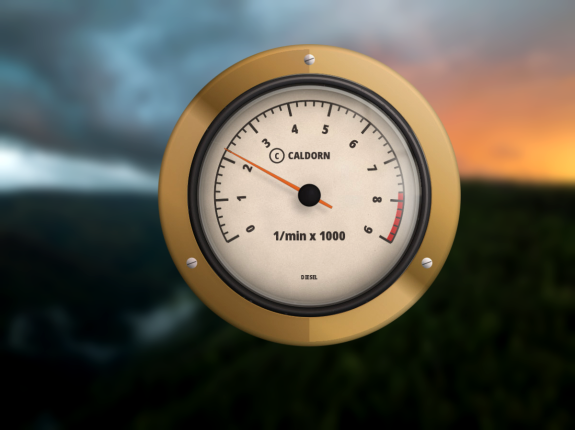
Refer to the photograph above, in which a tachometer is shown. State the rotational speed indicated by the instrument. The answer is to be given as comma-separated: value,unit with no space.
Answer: 2200,rpm
